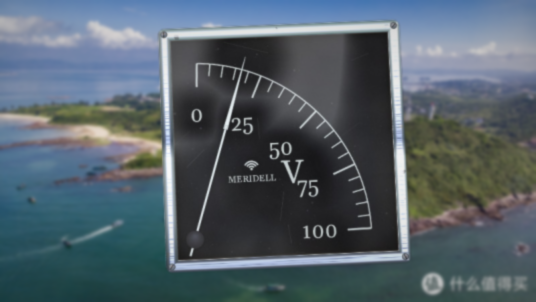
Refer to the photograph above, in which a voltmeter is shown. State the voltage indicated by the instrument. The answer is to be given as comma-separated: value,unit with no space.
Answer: 17.5,V
